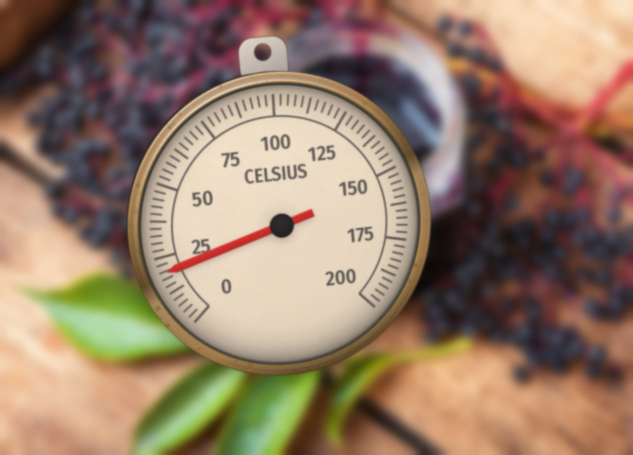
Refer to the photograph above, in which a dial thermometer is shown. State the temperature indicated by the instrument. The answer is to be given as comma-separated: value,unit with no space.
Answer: 20,°C
